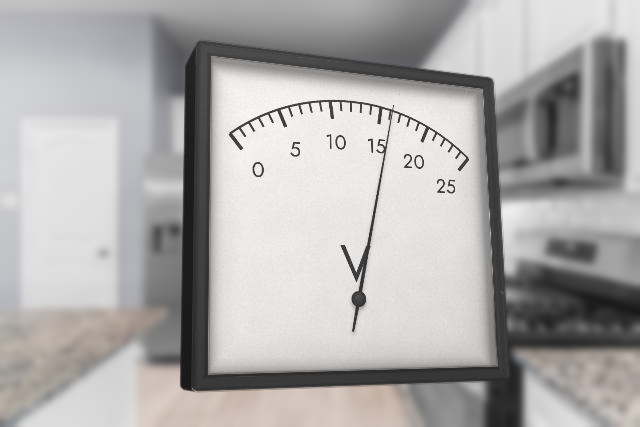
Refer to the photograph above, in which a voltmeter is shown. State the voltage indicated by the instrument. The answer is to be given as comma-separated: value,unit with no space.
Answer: 16,V
